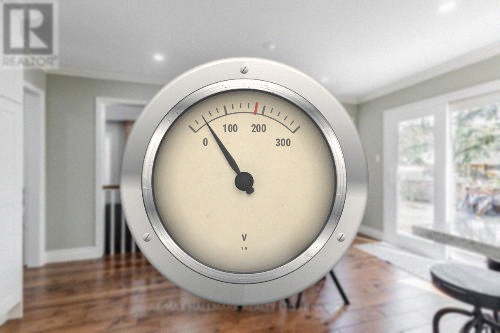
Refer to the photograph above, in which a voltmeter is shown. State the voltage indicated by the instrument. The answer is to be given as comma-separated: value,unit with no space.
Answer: 40,V
